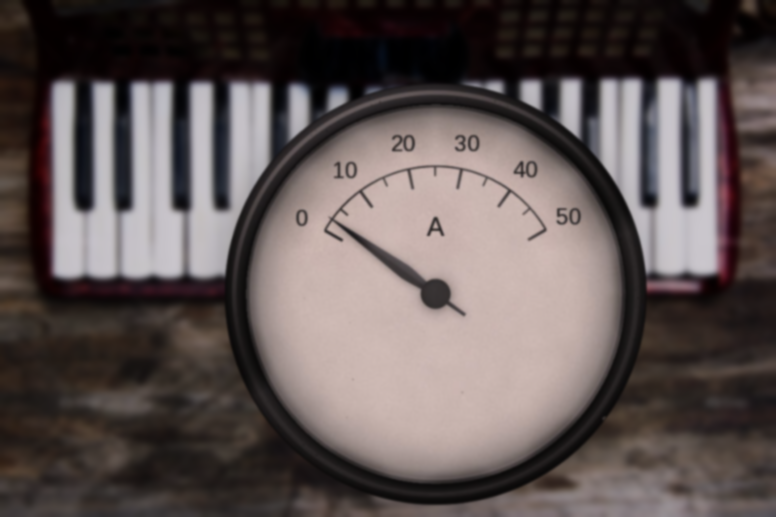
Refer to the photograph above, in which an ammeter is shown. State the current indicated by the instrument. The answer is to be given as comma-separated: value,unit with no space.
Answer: 2.5,A
